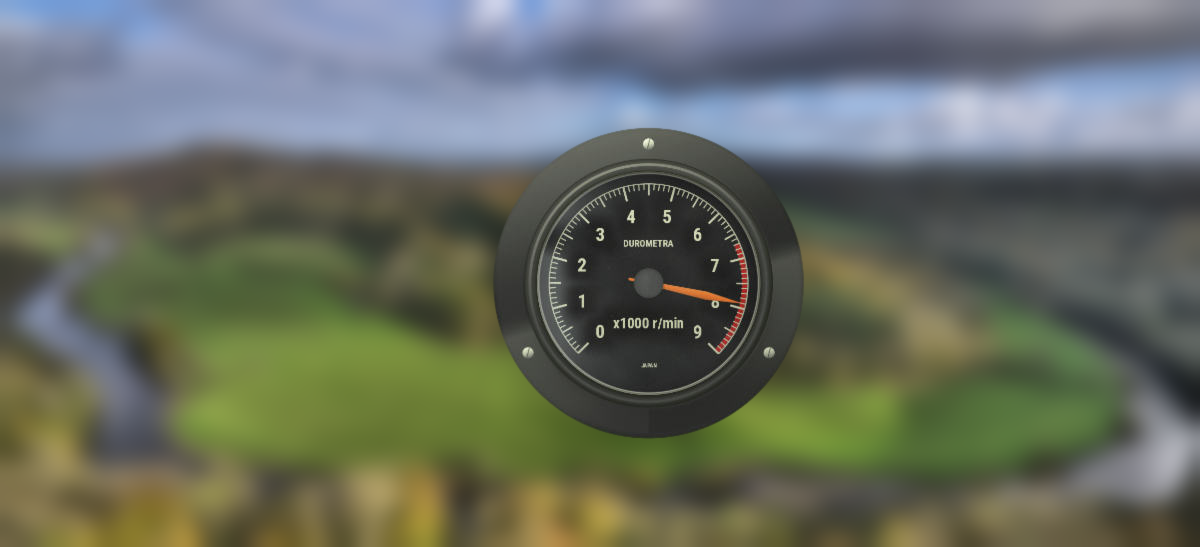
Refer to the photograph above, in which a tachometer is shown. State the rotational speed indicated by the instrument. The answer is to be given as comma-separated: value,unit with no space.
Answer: 7900,rpm
